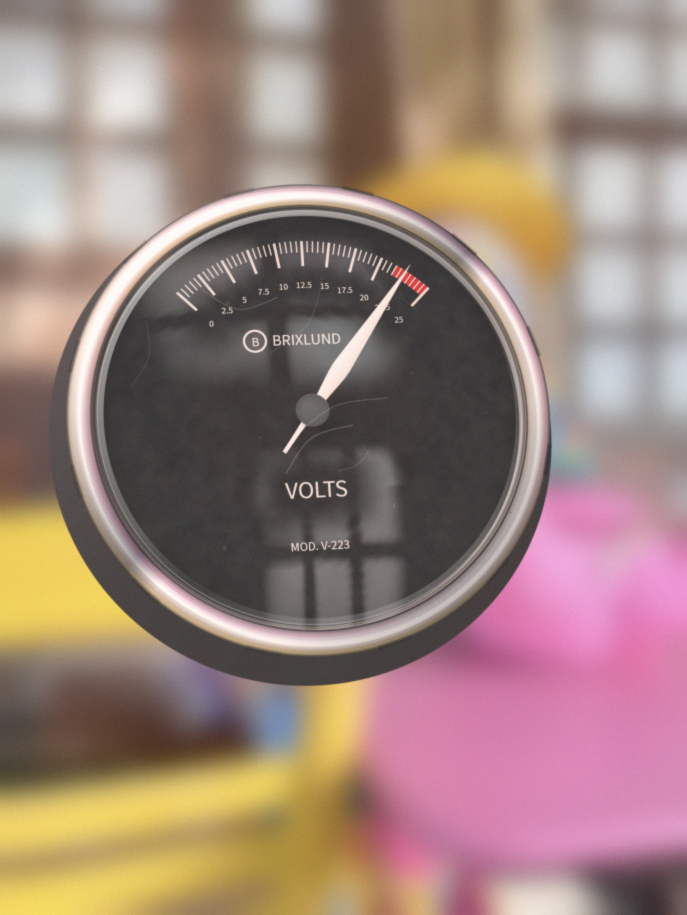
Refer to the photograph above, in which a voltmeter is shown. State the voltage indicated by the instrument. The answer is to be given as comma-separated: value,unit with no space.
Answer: 22.5,V
